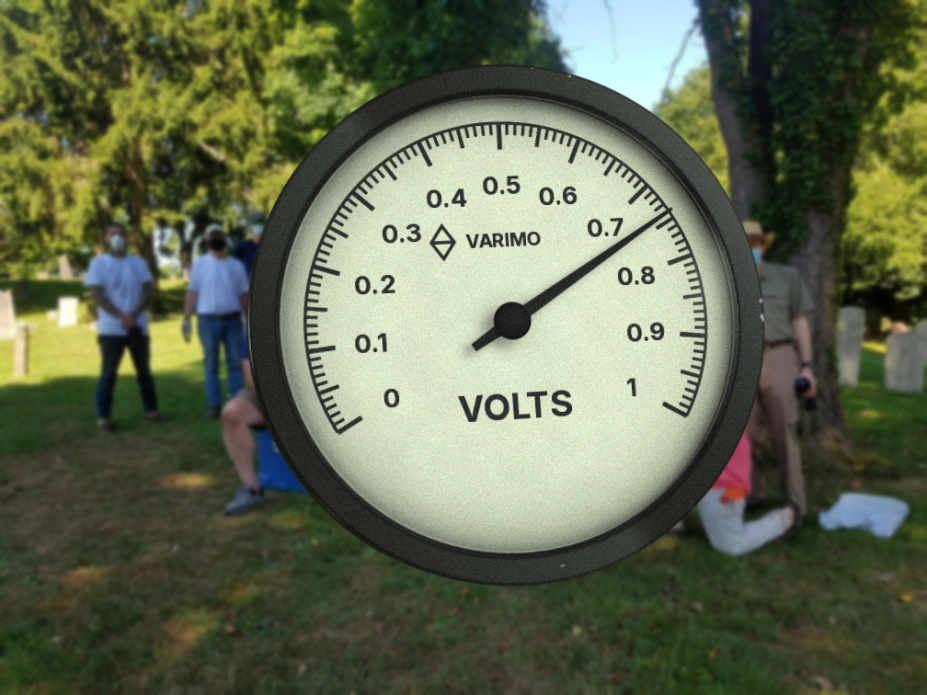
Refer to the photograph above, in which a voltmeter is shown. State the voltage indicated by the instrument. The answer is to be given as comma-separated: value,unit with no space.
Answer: 0.74,V
